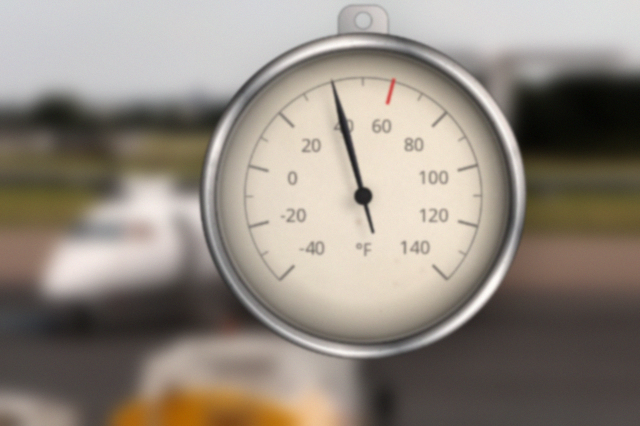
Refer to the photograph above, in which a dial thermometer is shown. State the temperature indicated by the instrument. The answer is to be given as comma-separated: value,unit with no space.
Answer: 40,°F
